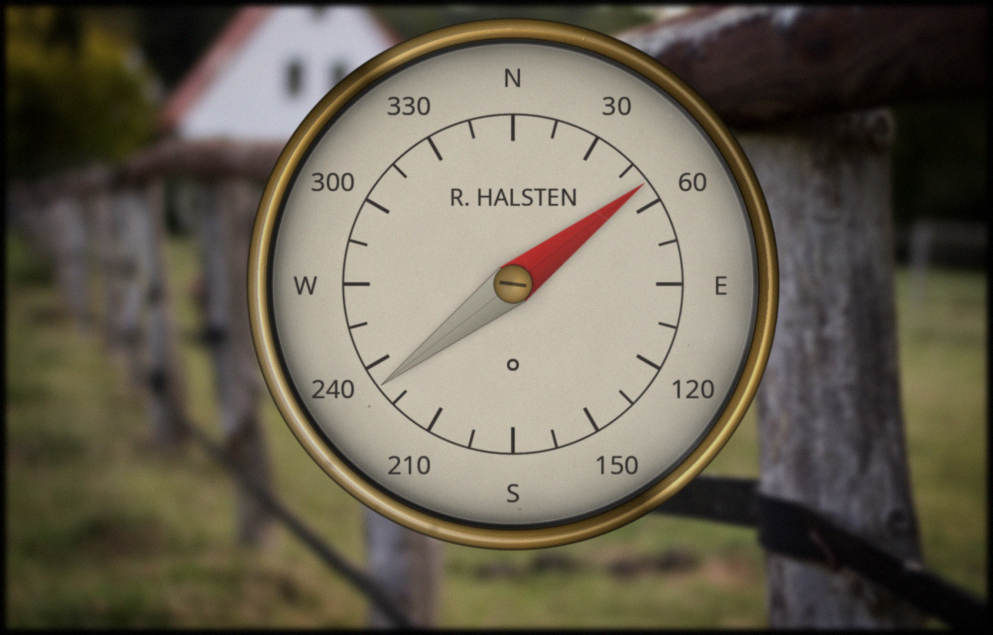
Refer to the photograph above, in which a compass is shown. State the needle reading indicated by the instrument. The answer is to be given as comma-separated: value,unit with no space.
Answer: 52.5,°
